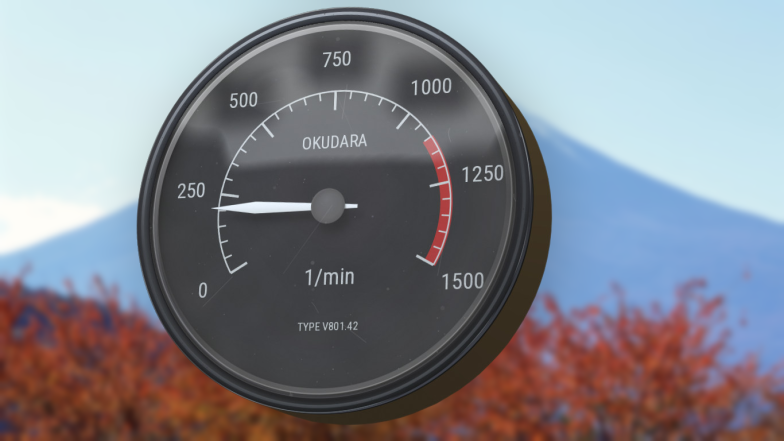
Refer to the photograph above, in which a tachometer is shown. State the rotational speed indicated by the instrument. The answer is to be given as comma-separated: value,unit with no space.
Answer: 200,rpm
